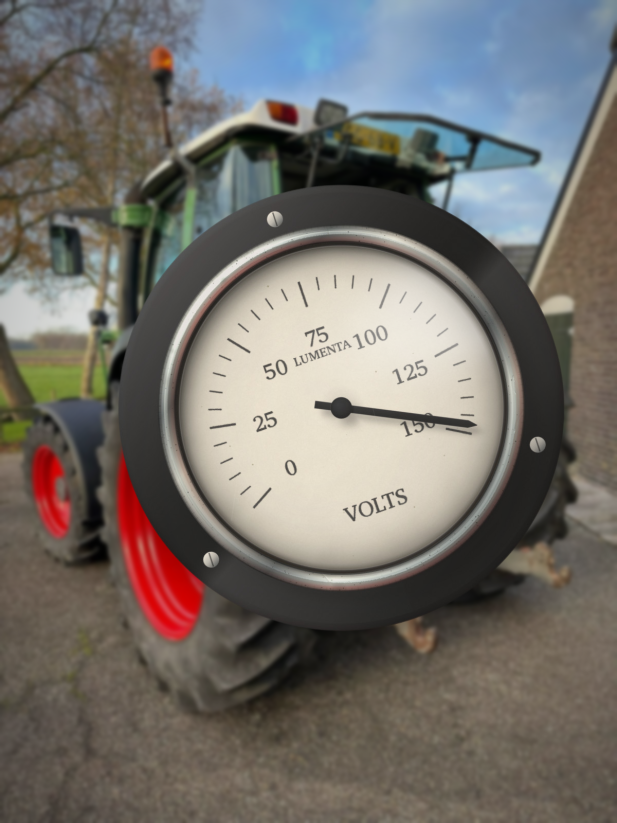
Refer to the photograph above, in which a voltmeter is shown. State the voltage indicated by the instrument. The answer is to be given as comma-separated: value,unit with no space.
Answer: 147.5,V
